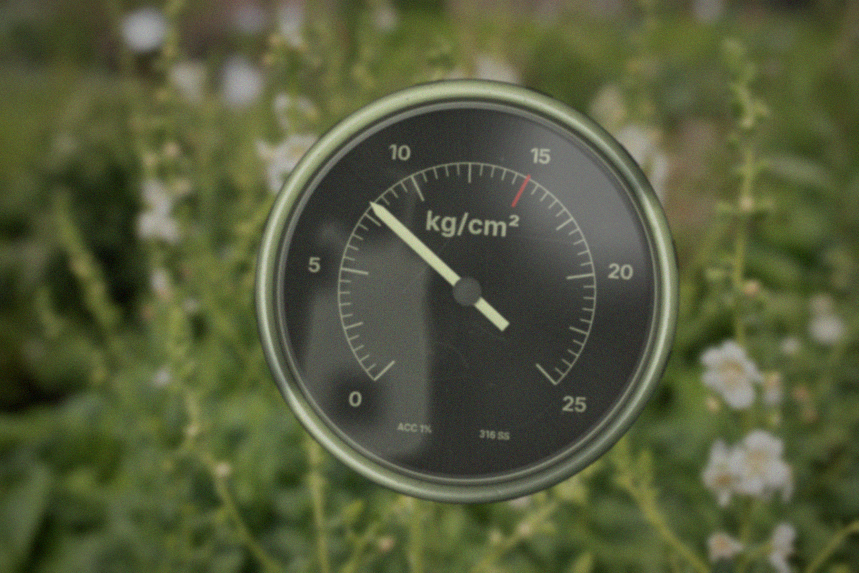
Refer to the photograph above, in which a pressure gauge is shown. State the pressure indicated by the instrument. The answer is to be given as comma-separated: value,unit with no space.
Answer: 8,kg/cm²
